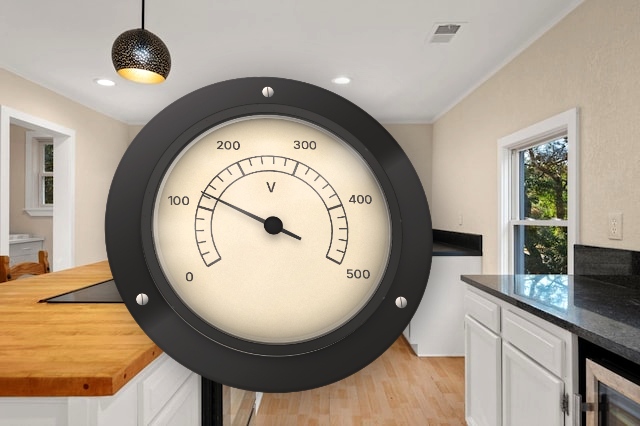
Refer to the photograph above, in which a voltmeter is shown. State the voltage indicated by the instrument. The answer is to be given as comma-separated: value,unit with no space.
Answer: 120,V
